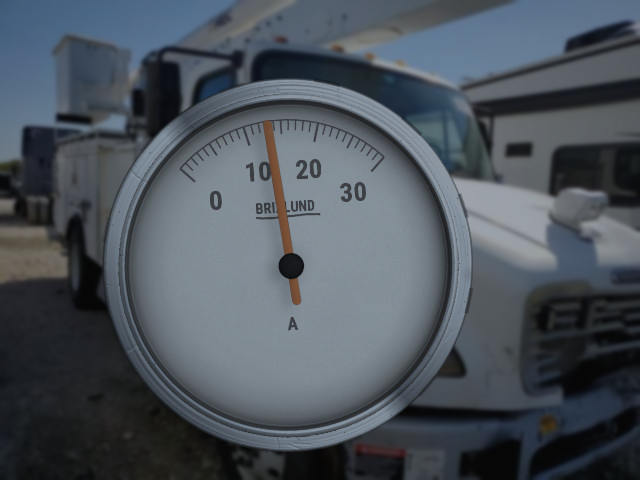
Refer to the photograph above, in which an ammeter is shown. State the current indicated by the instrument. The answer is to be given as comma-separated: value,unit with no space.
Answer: 13,A
